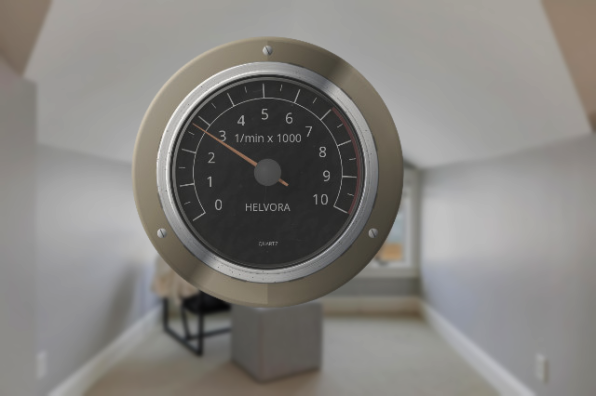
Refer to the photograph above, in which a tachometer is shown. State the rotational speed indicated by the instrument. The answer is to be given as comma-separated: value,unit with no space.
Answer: 2750,rpm
